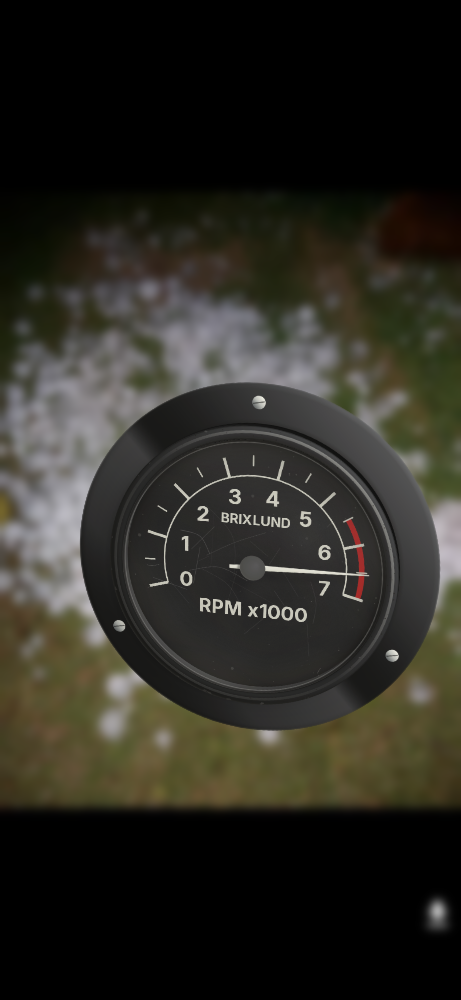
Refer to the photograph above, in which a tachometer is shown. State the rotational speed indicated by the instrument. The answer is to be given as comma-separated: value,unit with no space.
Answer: 6500,rpm
